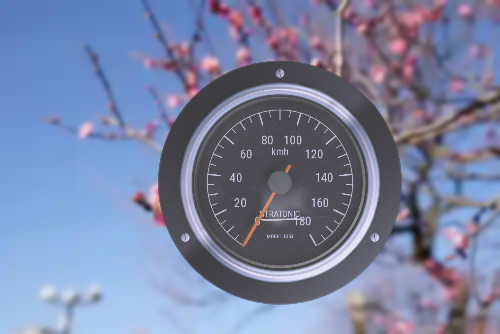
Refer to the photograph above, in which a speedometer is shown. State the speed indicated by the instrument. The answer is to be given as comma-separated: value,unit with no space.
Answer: 0,km/h
